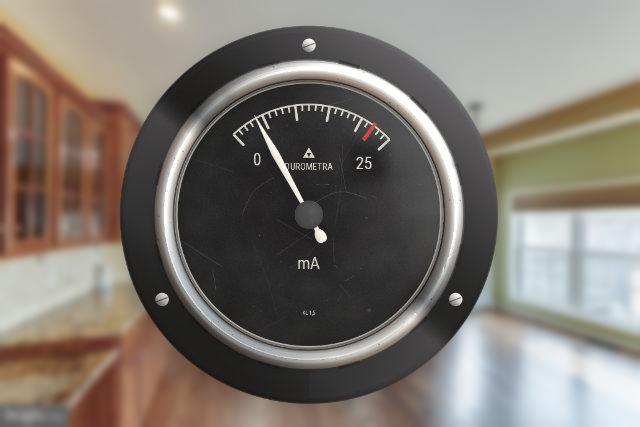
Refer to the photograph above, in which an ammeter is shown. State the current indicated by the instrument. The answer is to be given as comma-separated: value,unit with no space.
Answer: 4,mA
